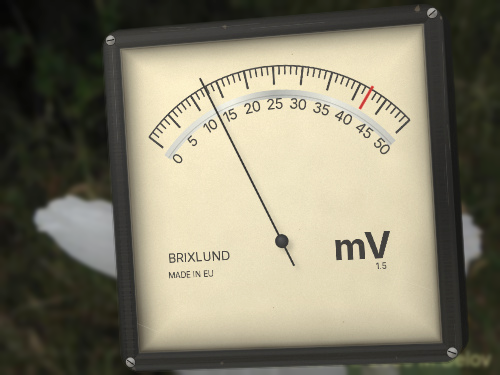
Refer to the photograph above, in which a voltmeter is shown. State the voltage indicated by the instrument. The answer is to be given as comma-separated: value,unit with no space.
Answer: 13,mV
